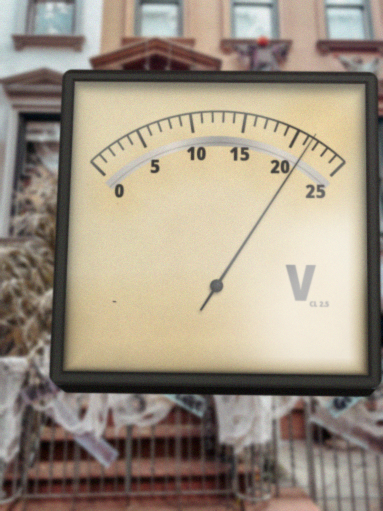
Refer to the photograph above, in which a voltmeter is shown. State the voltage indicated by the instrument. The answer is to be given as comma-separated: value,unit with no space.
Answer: 21.5,V
